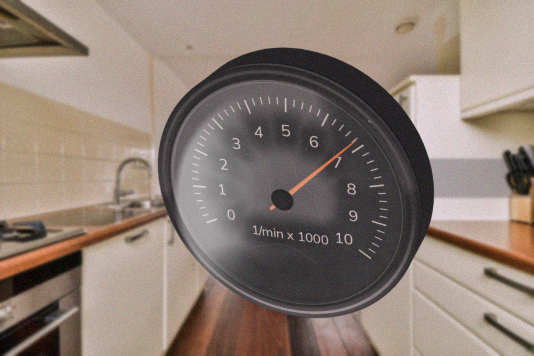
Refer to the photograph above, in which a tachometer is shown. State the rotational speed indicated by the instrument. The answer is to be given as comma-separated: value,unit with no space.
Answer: 6800,rpm
